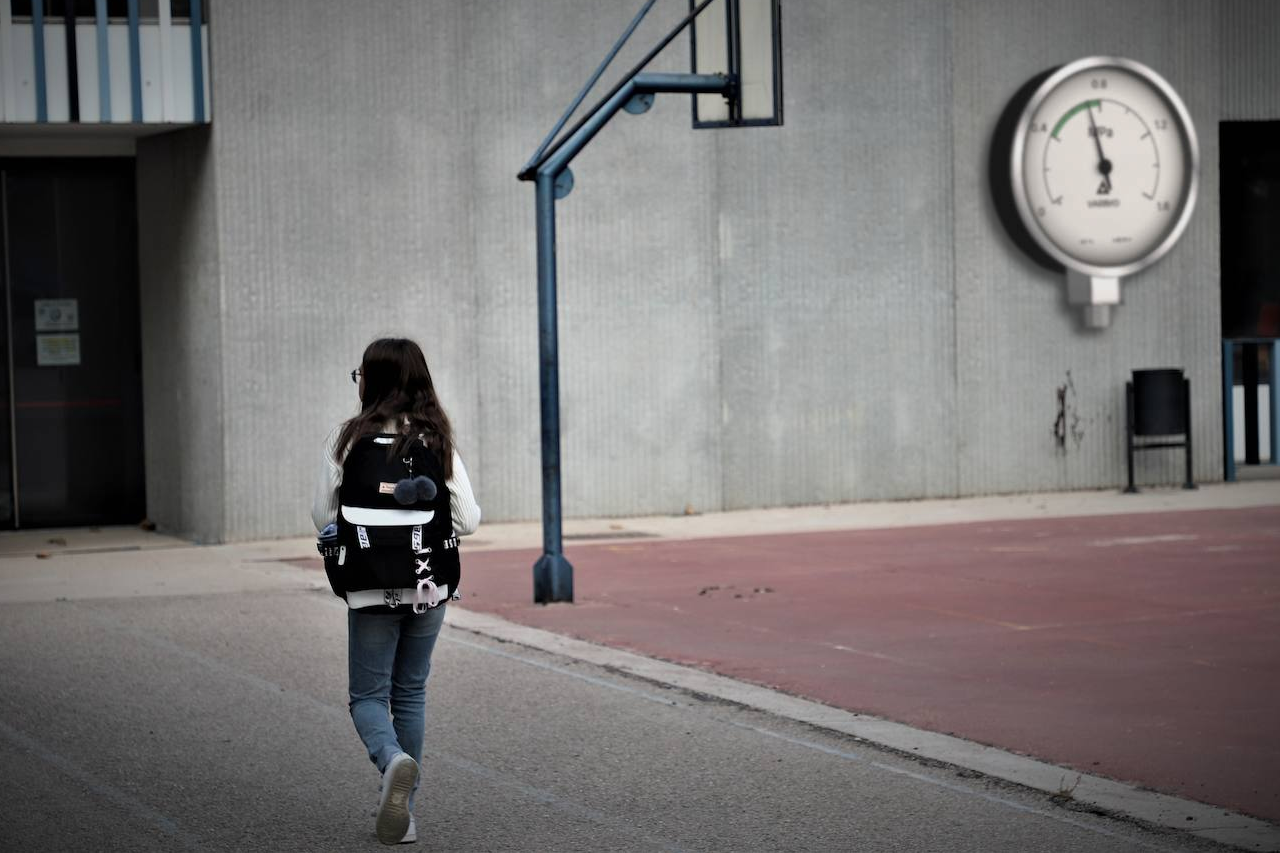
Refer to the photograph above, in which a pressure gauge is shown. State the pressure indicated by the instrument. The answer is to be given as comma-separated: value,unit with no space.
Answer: 0.7,MPa
